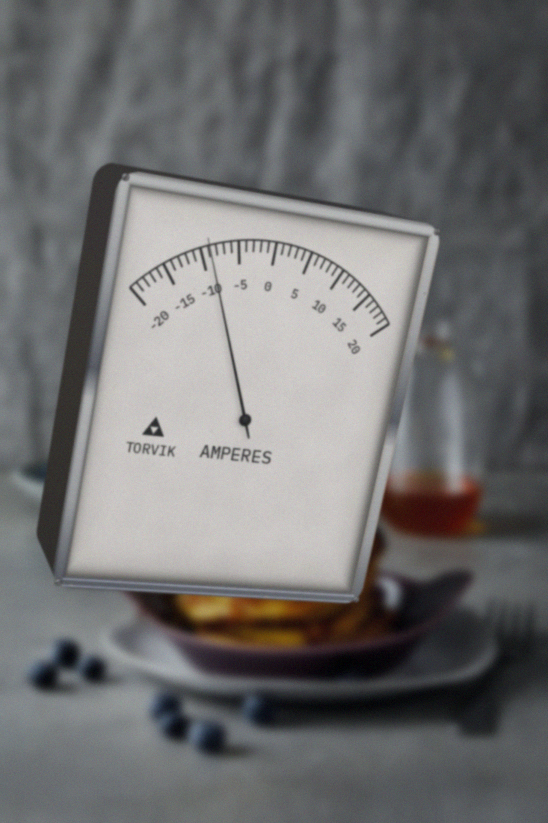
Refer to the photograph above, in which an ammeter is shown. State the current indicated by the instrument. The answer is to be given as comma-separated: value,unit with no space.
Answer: -9,A
